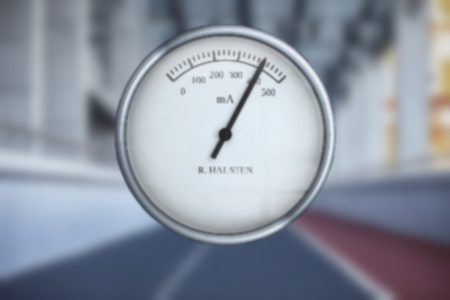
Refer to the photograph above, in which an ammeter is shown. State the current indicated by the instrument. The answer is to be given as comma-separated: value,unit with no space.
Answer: 400,mA
